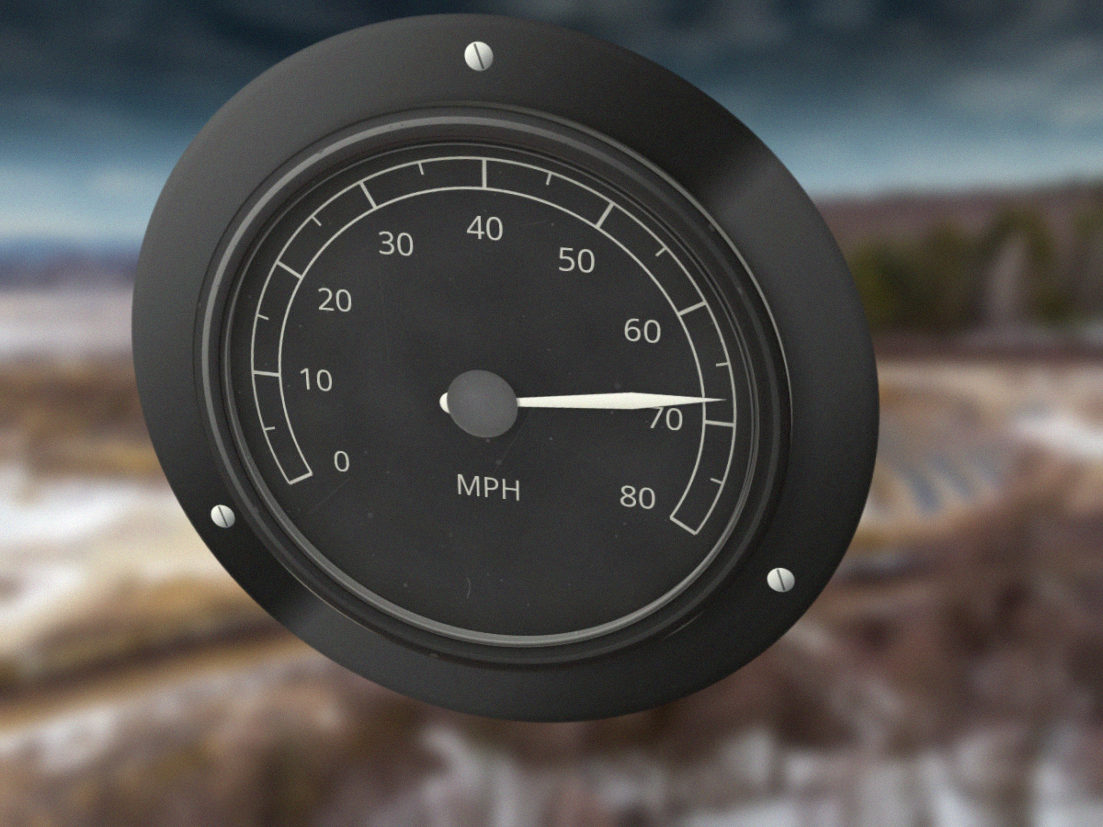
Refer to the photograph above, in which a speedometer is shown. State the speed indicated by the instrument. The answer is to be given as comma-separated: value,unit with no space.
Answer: 67.5,mph
